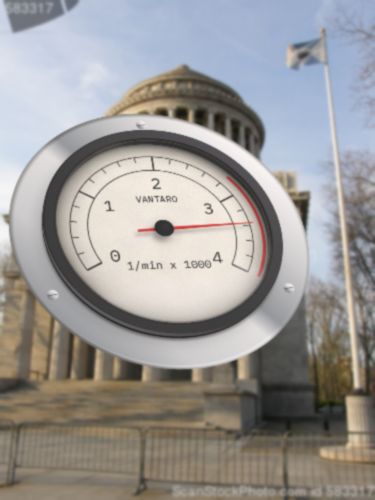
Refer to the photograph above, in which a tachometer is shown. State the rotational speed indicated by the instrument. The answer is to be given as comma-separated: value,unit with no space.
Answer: 3400,rpm
